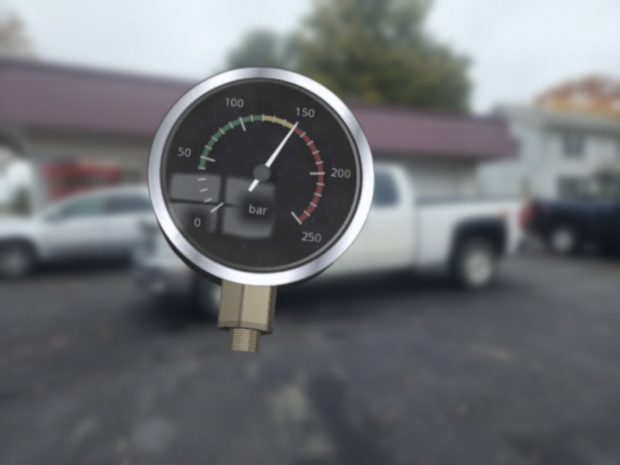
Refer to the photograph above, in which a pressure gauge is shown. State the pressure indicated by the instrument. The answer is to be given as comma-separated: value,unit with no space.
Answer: 150,bar
